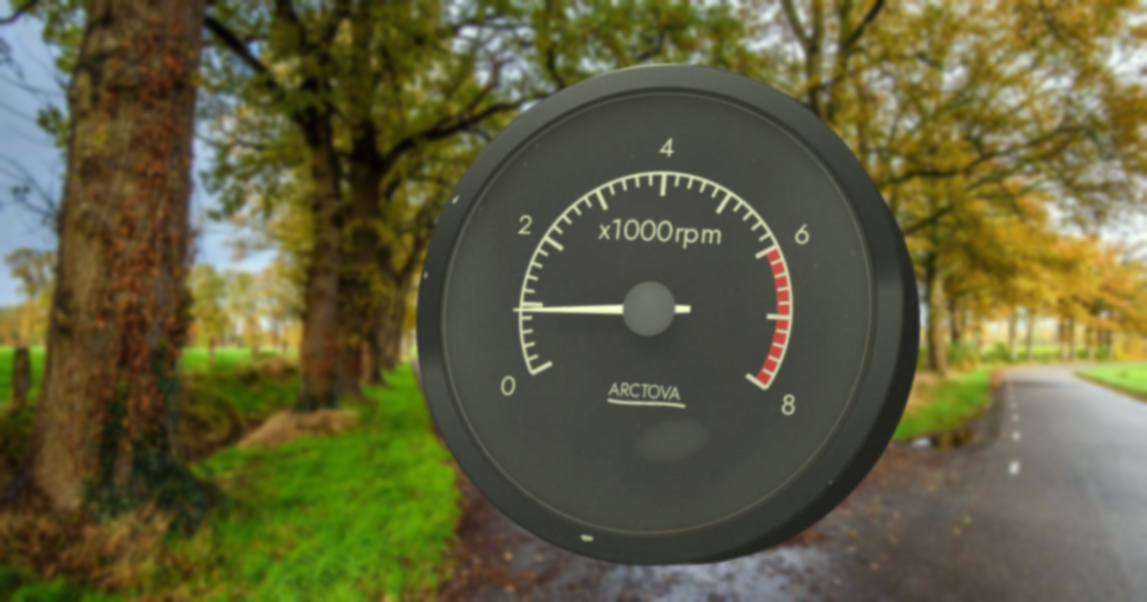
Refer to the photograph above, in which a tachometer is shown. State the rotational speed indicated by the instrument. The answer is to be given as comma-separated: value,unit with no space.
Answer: 900,rpm
